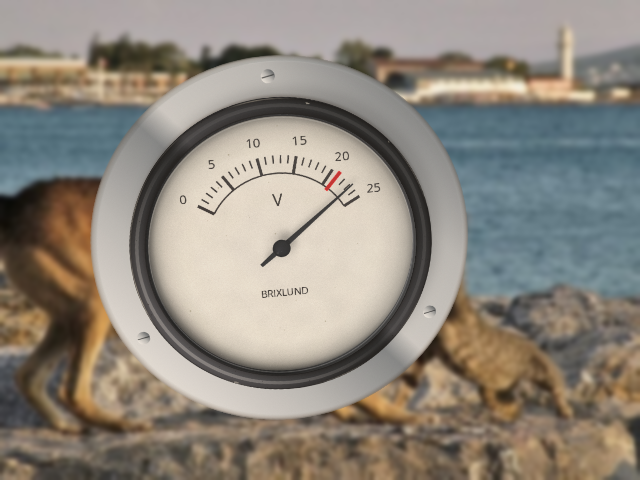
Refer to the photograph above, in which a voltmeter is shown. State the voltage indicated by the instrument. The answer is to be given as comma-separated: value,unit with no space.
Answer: 23,V
